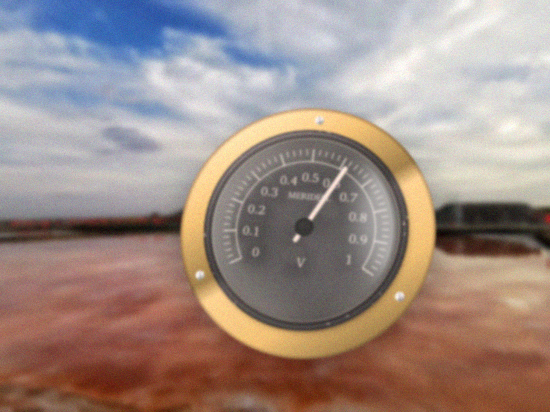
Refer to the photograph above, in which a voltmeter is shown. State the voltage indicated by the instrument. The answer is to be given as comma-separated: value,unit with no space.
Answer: 0.62,V
